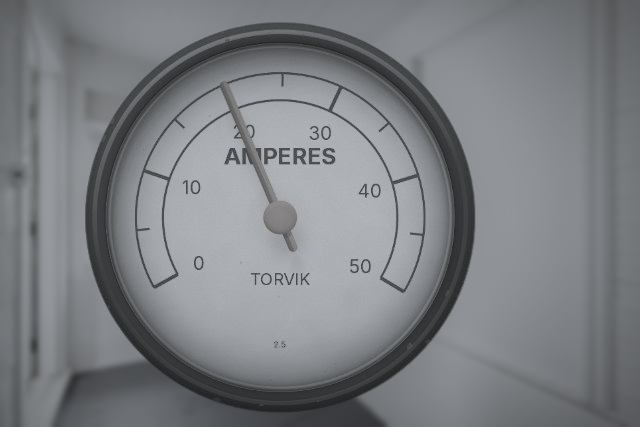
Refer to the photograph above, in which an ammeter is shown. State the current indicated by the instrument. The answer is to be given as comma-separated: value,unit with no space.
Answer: 20,A
